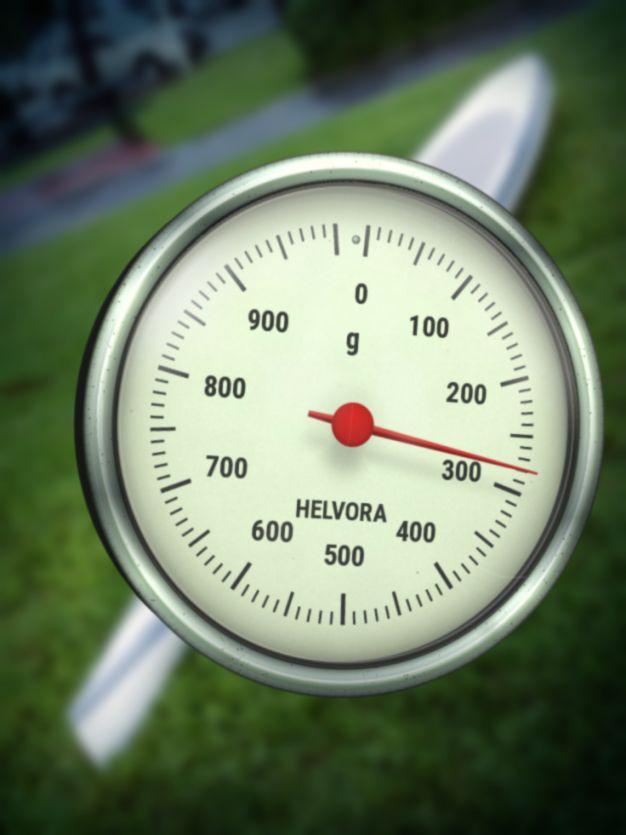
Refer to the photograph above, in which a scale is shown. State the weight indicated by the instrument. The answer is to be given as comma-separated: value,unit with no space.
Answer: 280,g
